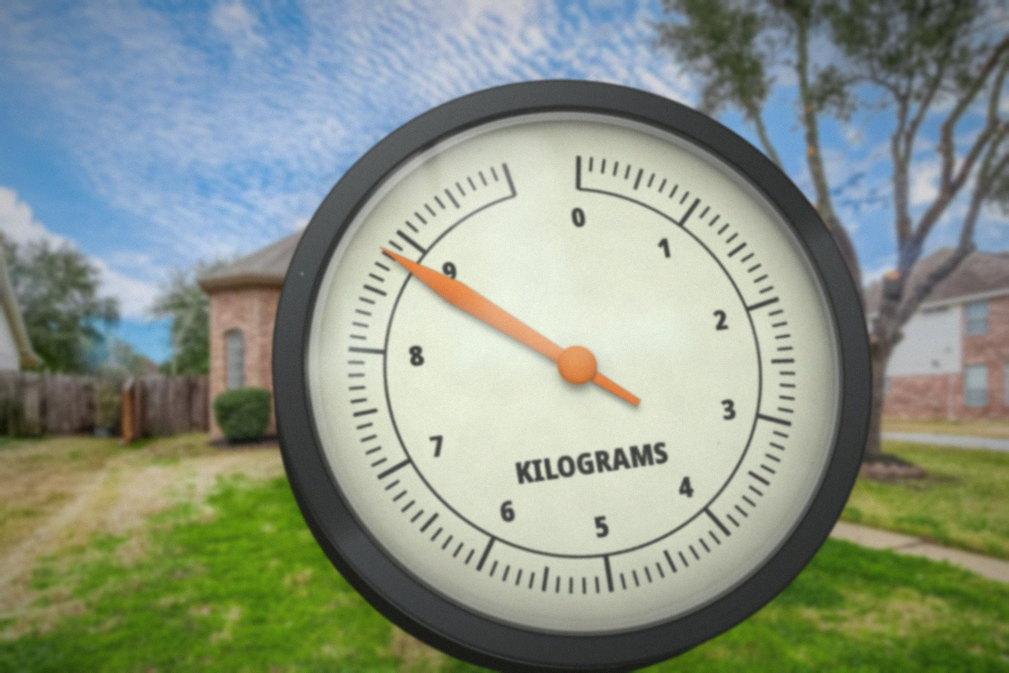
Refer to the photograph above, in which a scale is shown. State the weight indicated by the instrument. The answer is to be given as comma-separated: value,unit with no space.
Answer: 8.8,kg
